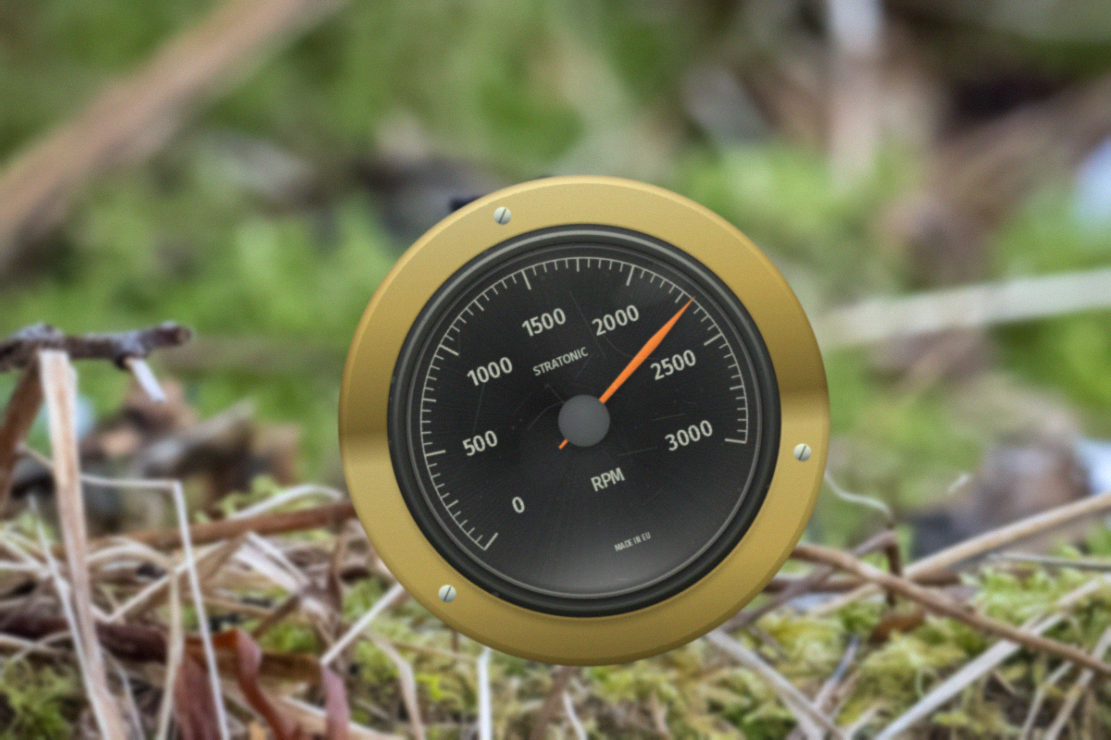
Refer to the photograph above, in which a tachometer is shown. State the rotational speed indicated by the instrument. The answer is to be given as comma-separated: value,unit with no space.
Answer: 2300,rpm
